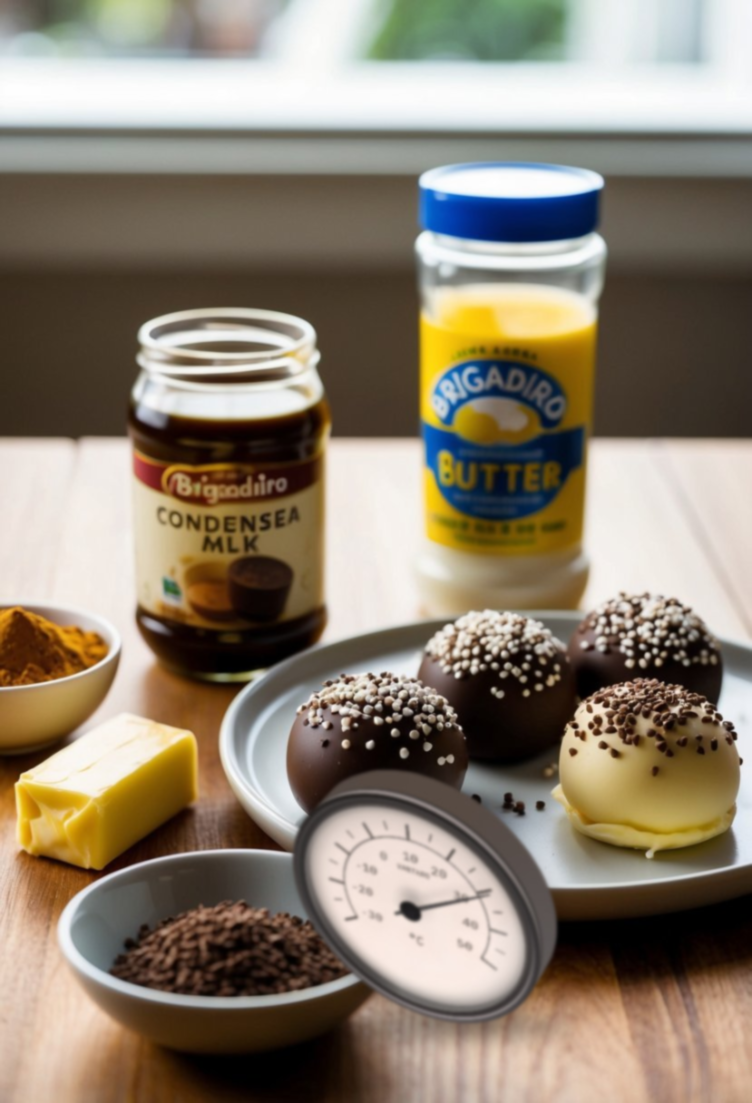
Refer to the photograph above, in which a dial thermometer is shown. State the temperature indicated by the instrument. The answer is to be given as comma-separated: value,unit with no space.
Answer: 30,°C
